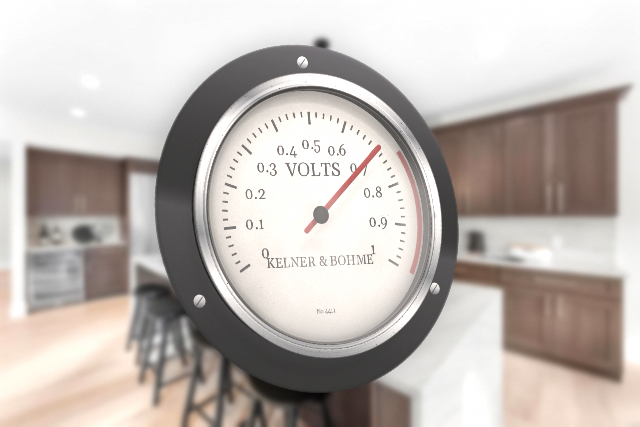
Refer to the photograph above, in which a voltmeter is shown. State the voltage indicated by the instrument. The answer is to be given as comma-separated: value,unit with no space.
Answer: 0.7,V
